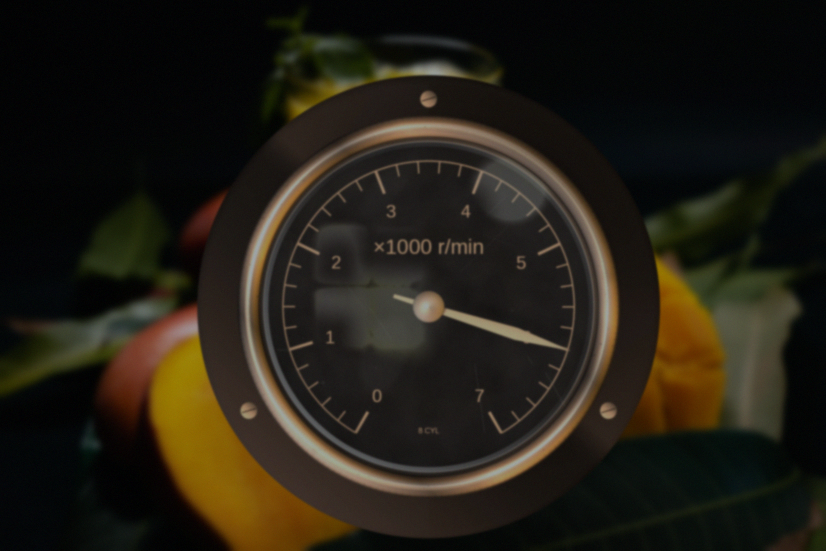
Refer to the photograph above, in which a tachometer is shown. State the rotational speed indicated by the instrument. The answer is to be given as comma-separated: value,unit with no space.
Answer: 6000,rpm
